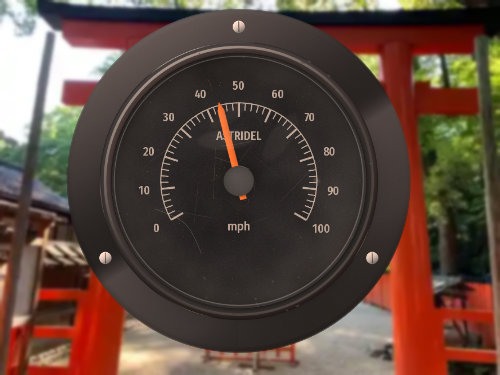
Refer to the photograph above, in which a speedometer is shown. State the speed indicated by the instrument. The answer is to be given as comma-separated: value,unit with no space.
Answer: 44,mph
